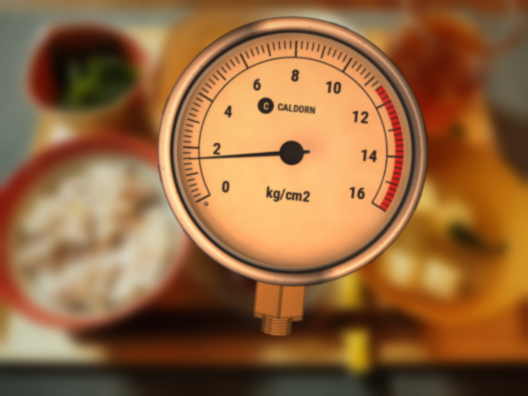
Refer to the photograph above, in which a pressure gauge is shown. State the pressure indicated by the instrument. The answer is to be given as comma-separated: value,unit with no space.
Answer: 1.6,kg/cm²
